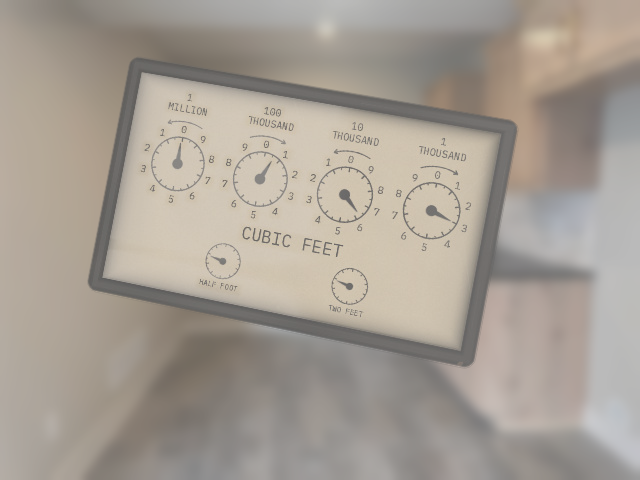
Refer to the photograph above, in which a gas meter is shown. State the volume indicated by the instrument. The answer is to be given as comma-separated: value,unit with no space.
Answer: 6300,ft³
